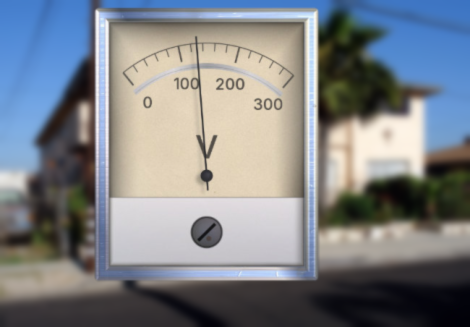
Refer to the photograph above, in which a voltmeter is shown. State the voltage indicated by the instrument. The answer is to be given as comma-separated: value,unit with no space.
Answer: 130,V
